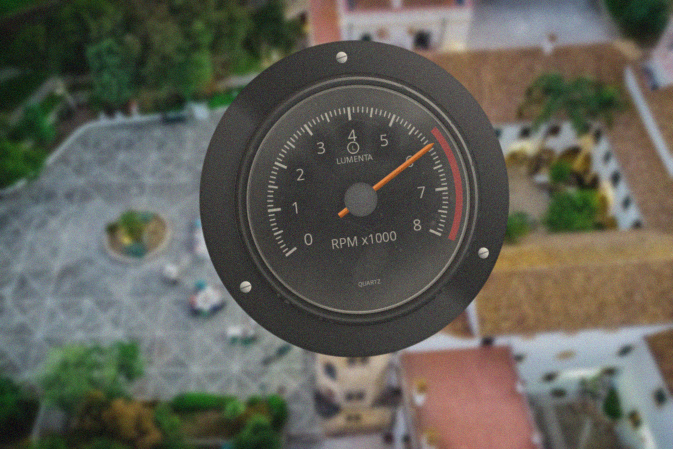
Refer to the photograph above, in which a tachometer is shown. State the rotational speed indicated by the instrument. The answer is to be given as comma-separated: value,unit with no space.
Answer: 6000,rpm
